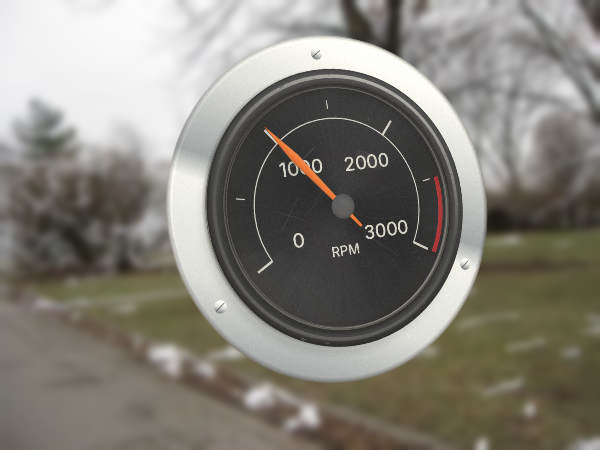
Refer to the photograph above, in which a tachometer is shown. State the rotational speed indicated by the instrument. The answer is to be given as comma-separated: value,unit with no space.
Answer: 1000,rpm
